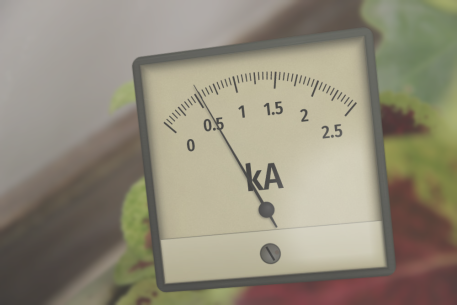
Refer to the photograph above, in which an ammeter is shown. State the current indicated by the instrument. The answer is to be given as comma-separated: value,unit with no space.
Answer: 0.55,kA
